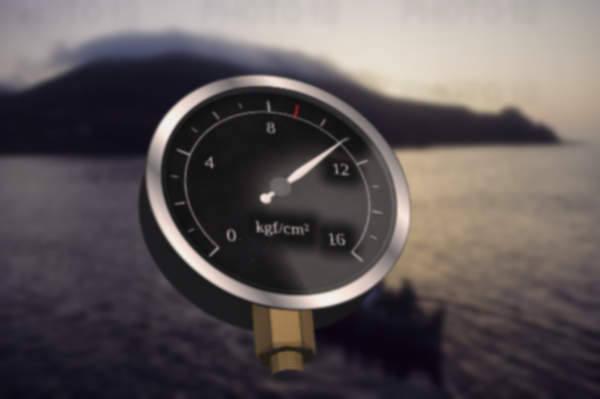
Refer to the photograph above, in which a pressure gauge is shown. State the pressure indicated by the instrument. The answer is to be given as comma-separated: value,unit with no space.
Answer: 11,kg/cm²
